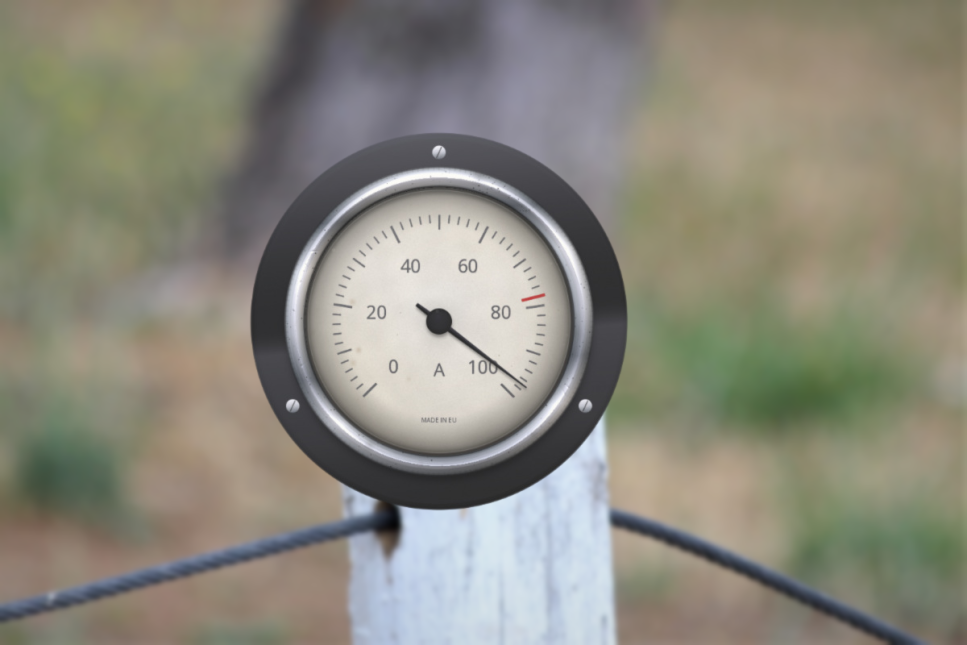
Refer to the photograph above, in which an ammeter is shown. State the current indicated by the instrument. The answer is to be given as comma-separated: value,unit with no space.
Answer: 97,A
